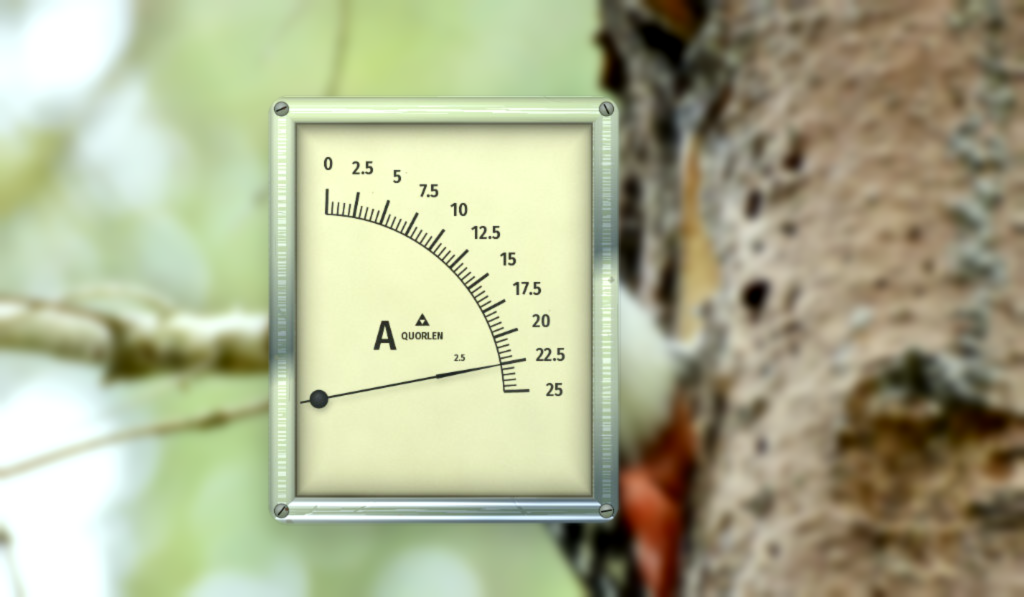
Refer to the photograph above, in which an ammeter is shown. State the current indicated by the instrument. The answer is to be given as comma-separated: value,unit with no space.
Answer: 22.5,A
